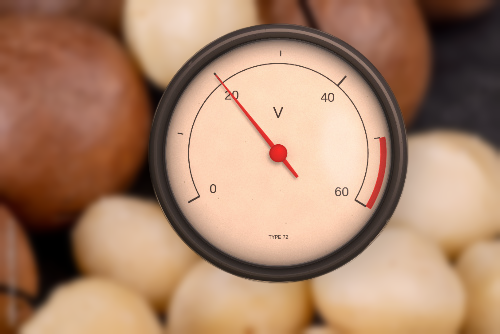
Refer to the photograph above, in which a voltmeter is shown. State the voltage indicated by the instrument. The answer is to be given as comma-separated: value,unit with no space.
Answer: 20,V
